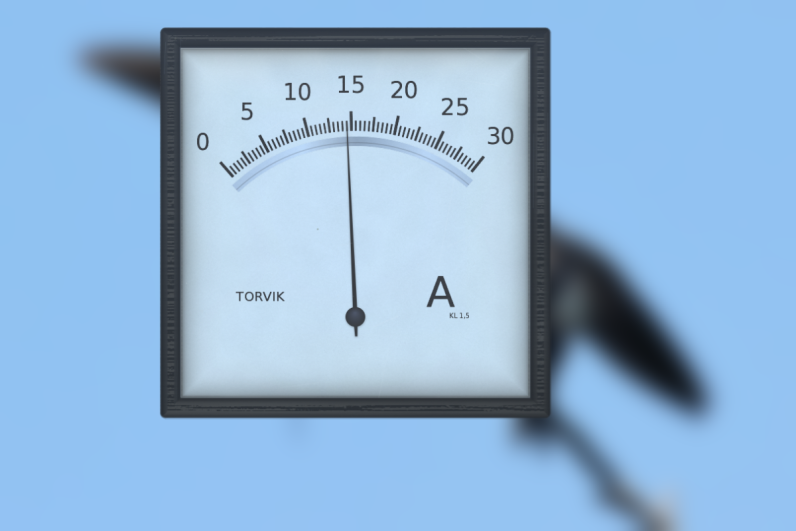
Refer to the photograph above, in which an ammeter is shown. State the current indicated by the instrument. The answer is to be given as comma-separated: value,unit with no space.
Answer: 14.5,A
